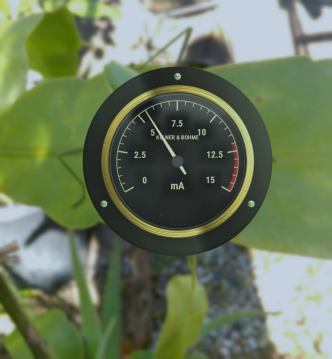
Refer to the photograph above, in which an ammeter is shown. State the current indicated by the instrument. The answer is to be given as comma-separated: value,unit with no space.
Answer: 5.5,mA
